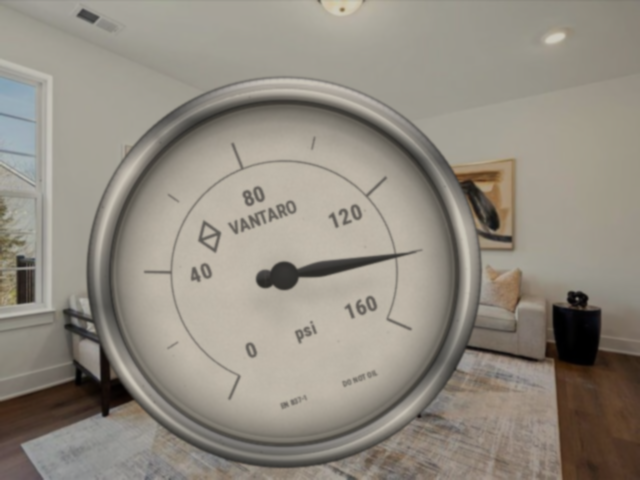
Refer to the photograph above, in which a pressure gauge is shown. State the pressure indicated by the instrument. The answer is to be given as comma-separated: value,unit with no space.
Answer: 140,psi
